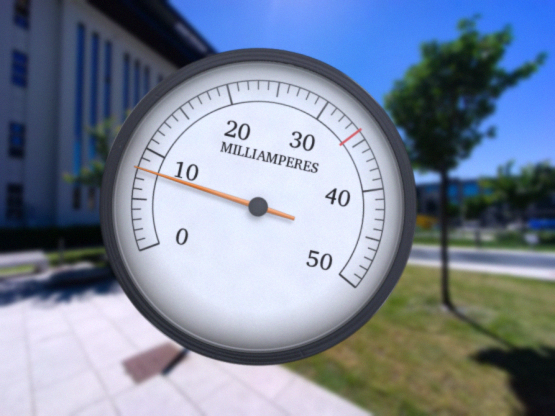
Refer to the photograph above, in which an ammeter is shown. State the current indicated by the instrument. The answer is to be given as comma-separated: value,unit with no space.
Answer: 8,mA
